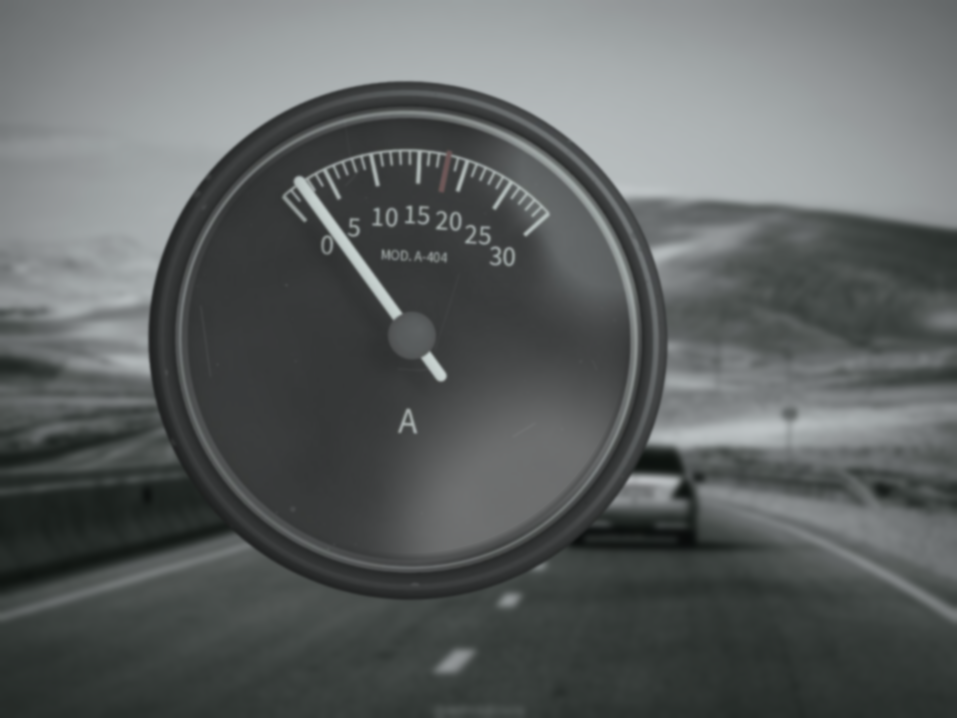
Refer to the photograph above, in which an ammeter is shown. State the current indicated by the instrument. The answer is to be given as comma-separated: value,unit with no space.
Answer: 2,A
